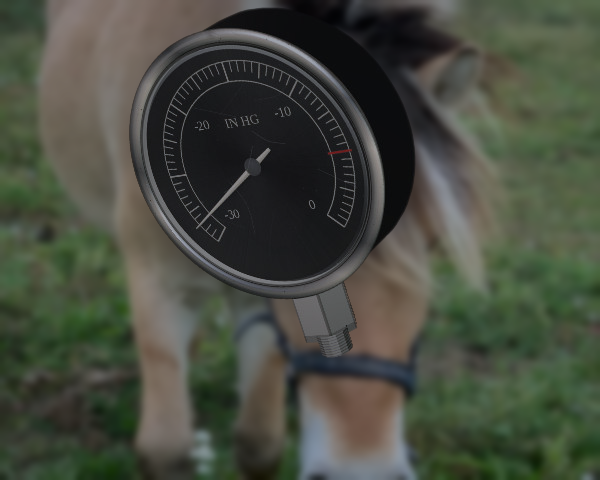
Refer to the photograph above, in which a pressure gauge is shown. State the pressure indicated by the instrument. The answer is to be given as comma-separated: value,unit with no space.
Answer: -28.5,inHg
